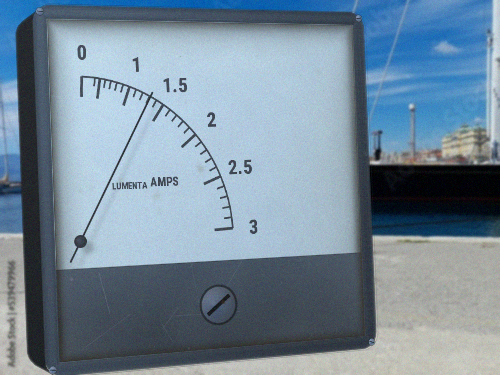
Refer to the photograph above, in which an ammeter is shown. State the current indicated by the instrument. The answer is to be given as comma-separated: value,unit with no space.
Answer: 1.3,A
